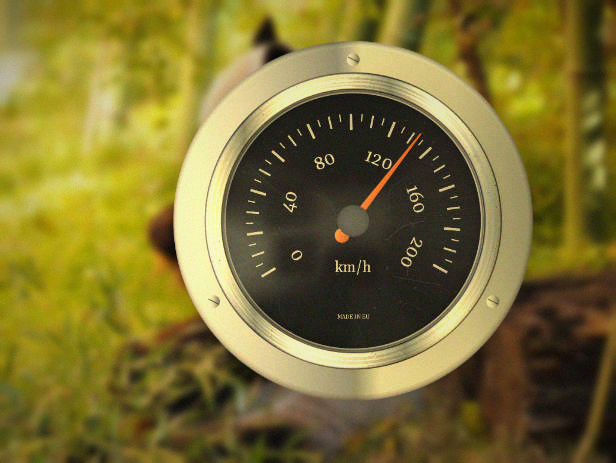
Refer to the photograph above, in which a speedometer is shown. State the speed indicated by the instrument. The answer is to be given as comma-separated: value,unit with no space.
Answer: 132.5,km/h
